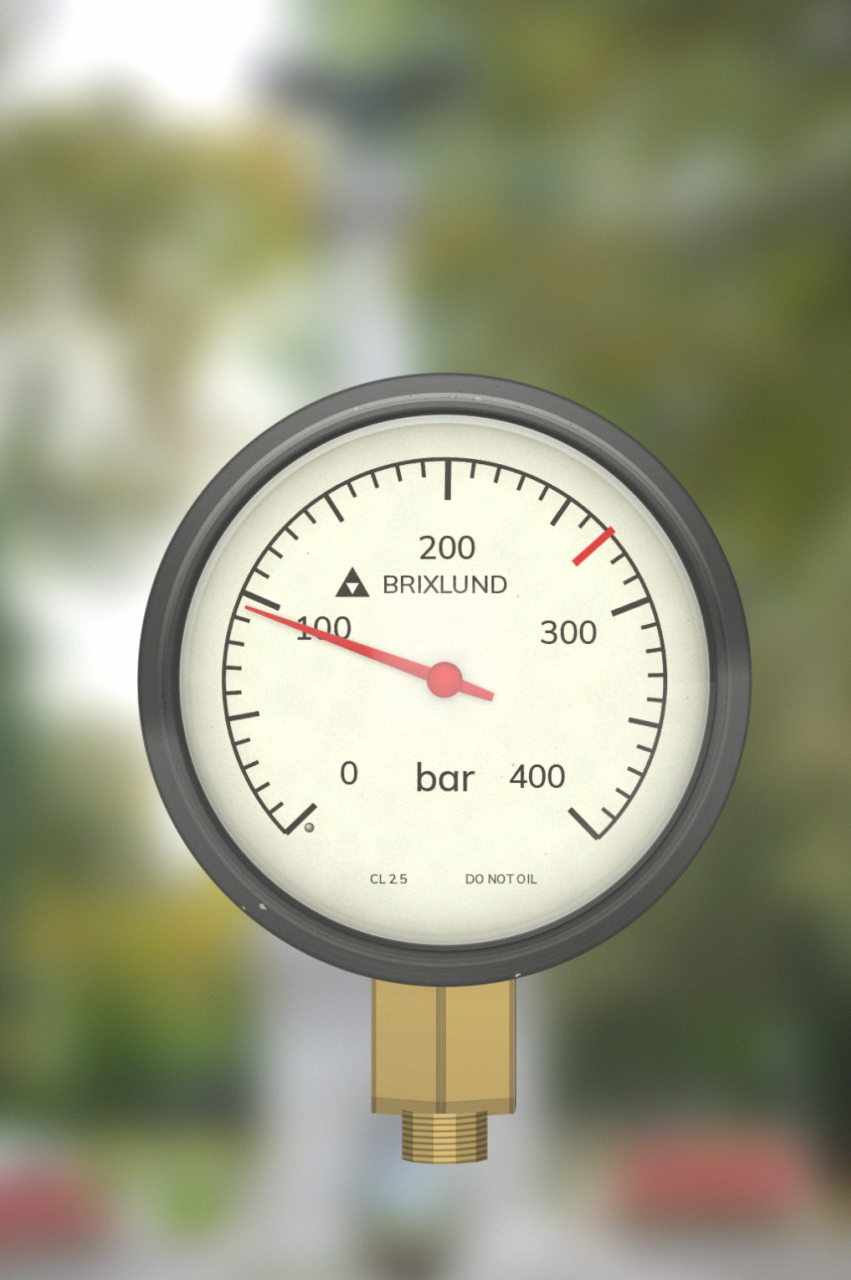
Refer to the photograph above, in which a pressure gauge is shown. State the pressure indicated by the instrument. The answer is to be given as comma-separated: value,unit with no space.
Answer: 95,bar
